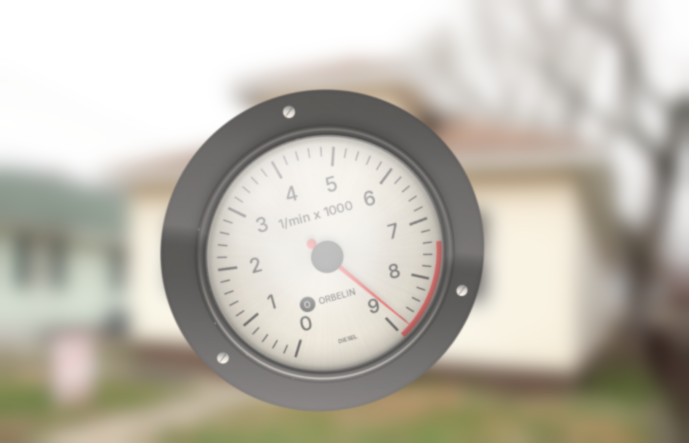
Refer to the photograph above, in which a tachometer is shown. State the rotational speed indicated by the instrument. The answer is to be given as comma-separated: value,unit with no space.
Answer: 8800,rpm
